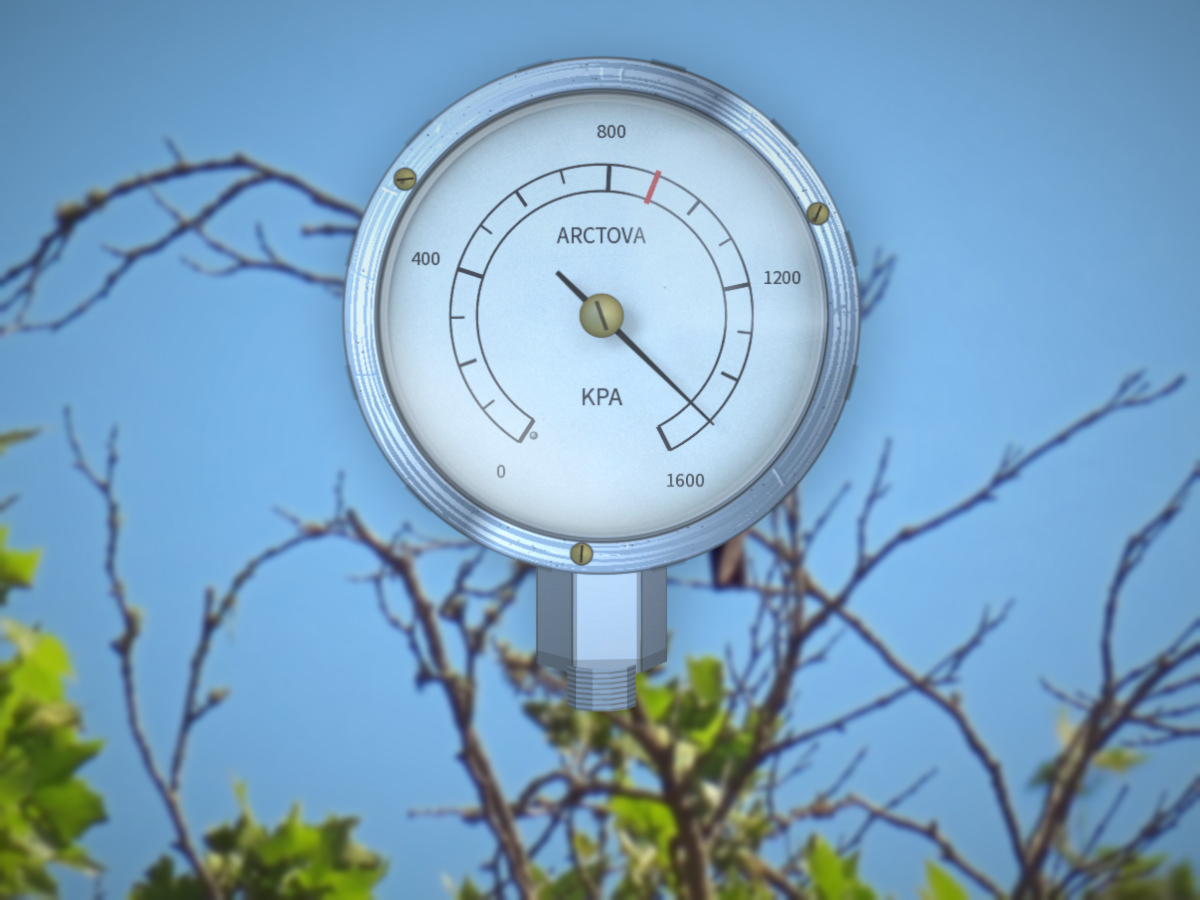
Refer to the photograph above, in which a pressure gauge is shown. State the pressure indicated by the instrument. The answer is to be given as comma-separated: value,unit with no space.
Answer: 1500,kPa
